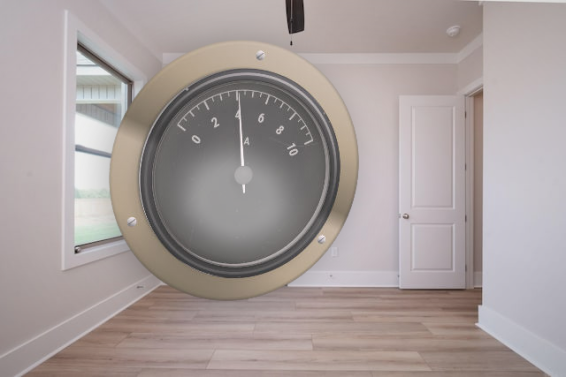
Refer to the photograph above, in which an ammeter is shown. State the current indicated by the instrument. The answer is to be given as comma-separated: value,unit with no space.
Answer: 4,A
